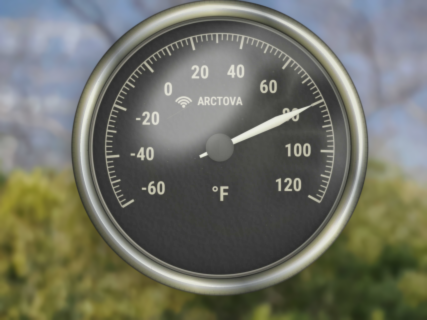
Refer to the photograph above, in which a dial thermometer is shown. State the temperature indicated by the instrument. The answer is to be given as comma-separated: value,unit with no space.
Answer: 80,°F
